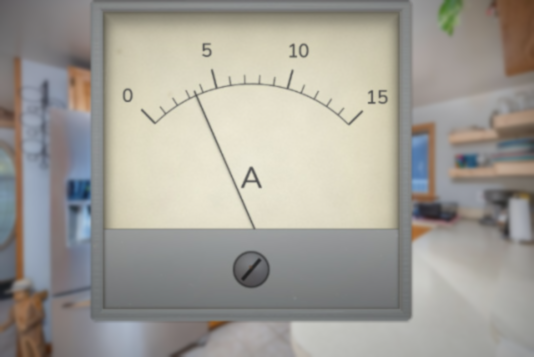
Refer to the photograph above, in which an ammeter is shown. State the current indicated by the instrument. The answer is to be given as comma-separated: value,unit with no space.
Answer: 3.5,A
